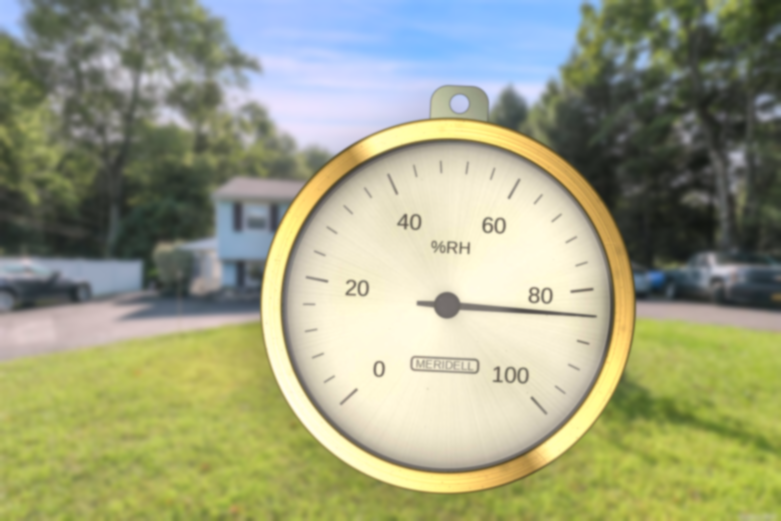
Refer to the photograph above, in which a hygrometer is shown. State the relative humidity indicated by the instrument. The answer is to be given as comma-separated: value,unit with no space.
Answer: 84,%
